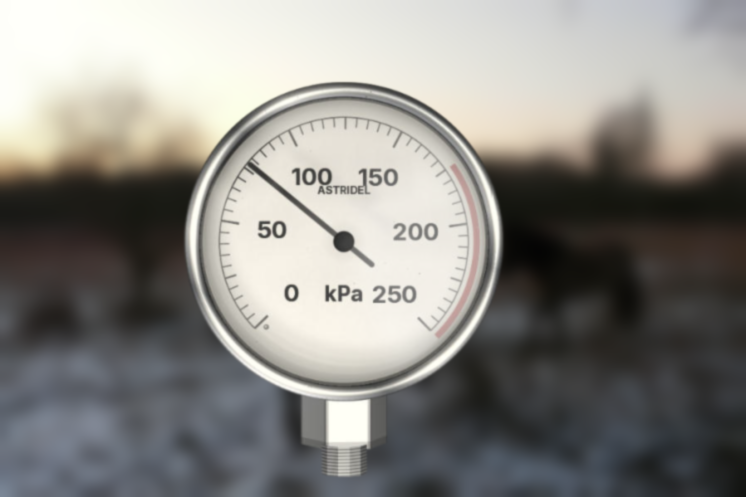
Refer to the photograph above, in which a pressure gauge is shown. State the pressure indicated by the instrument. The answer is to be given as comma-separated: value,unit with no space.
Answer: 77.5,kPa
